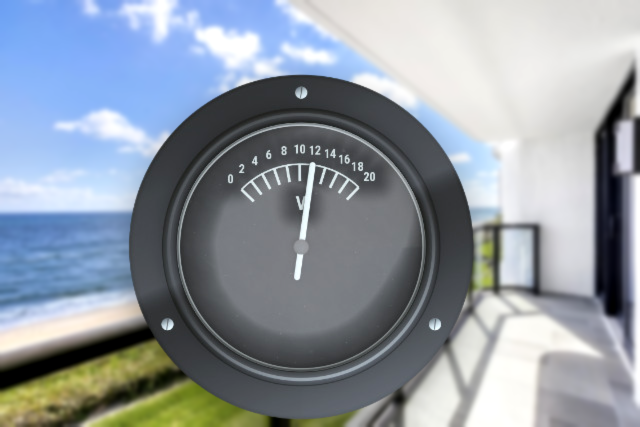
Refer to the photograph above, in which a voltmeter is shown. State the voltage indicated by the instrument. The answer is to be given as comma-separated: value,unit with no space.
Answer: 12,V
